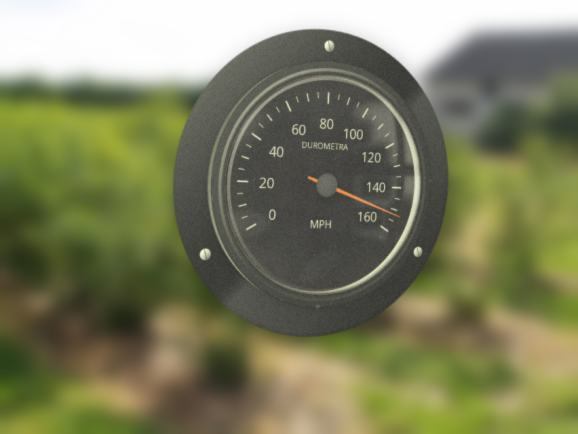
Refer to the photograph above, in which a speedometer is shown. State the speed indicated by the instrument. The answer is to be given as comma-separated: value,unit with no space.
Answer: 152.5,mph
